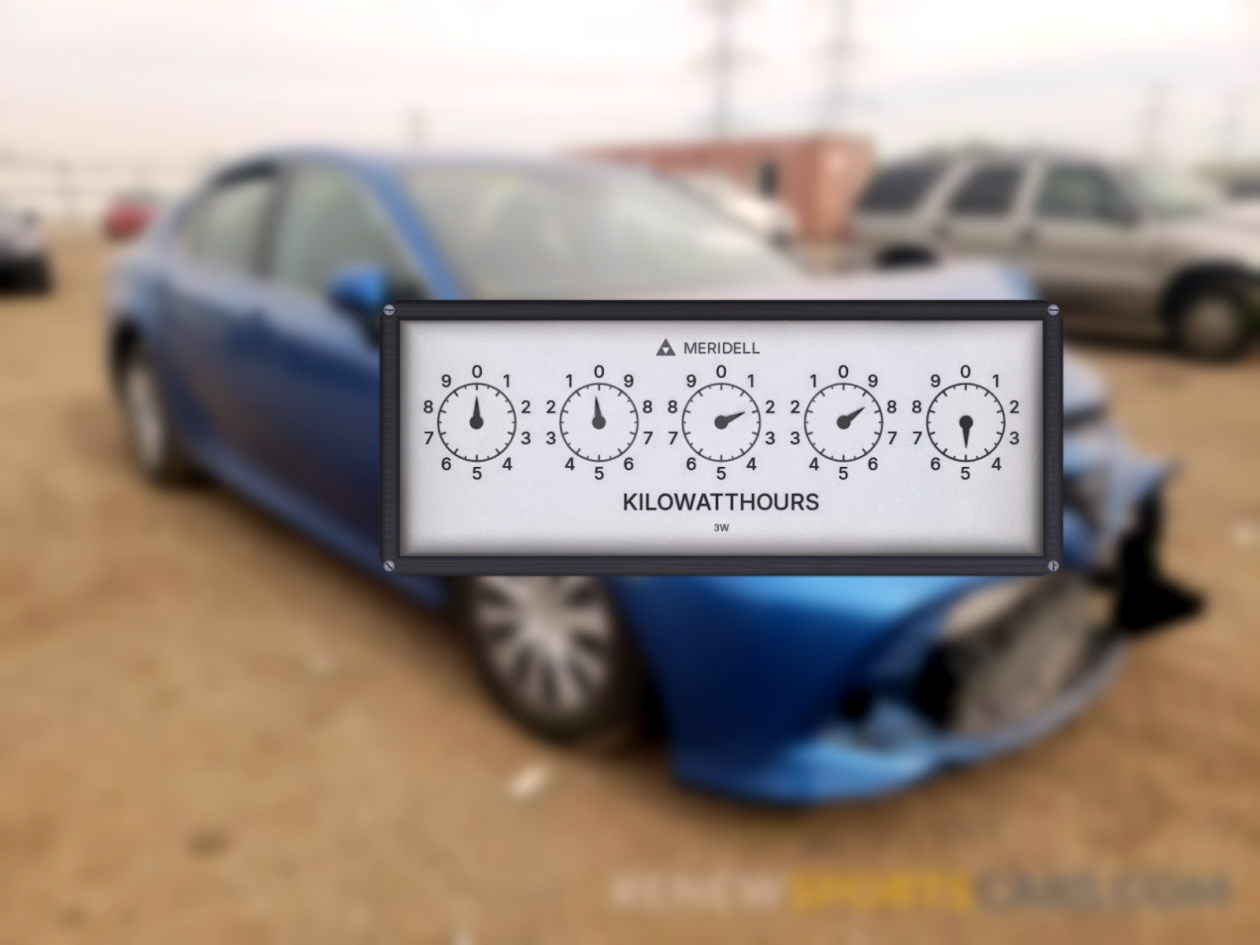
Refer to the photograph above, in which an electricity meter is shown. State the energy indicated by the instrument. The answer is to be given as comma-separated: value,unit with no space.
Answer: 185,kWh
